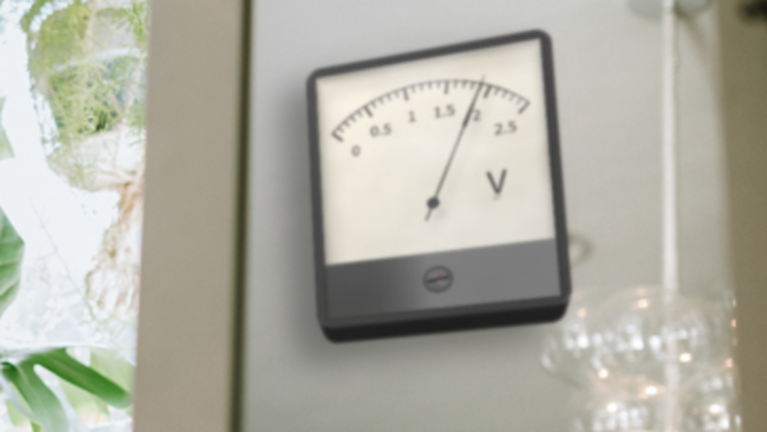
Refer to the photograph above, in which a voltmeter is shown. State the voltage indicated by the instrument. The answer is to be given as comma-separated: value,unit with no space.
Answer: 1.9,V
